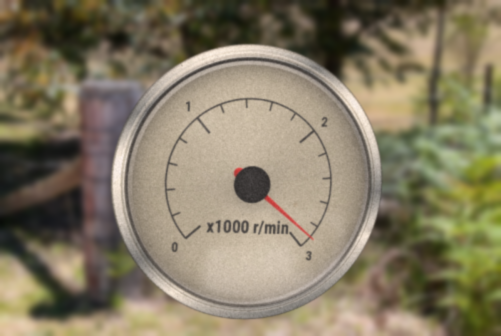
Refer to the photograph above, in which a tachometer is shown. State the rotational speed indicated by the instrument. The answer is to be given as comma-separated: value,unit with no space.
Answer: 2900,rpm
